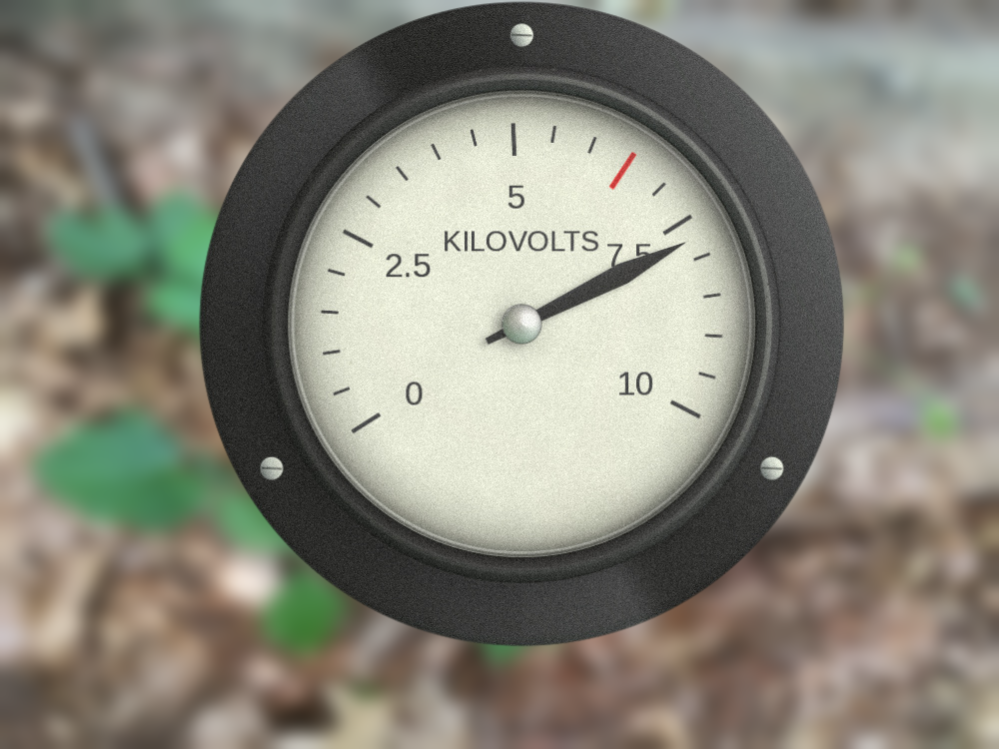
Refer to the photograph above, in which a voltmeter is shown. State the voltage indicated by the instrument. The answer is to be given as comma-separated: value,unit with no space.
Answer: 7.75,kV
